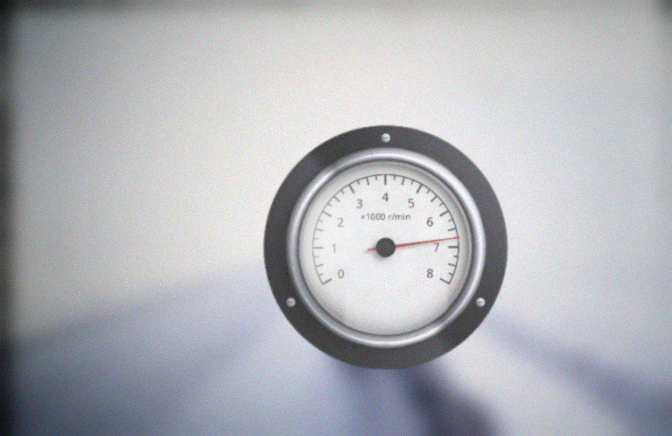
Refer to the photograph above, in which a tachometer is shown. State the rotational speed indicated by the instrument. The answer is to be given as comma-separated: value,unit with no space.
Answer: 6750,rpm
